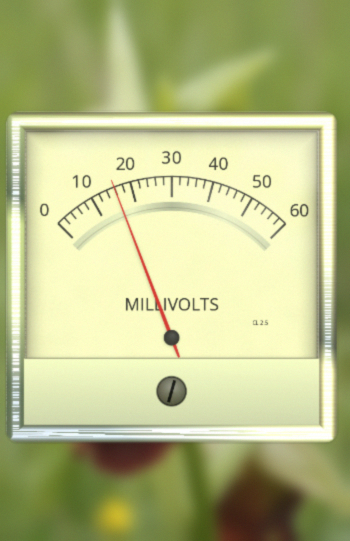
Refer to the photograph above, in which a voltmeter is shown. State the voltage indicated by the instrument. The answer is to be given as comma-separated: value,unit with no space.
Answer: 16,mV
